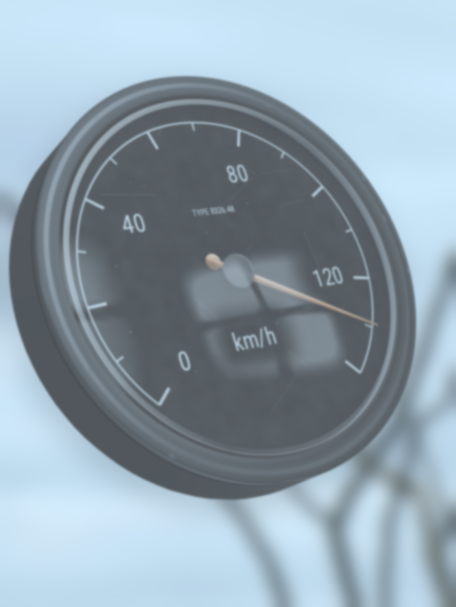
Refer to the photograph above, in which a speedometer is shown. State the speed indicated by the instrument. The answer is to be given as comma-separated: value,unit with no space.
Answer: 130,km/h
